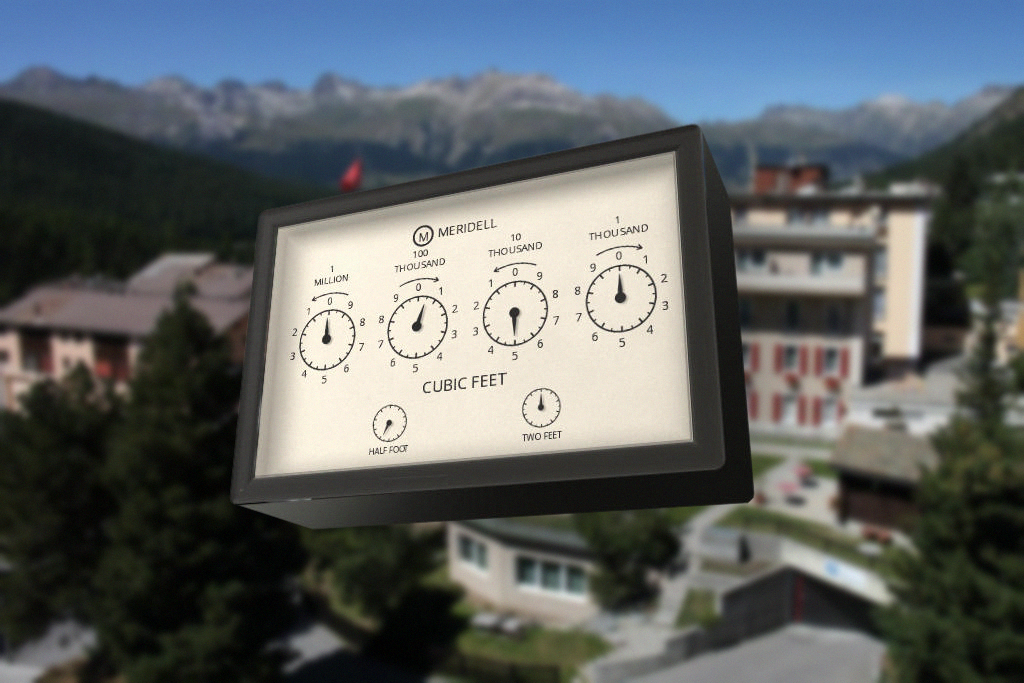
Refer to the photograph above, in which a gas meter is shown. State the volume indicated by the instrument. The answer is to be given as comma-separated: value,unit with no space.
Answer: 5000,ft³
